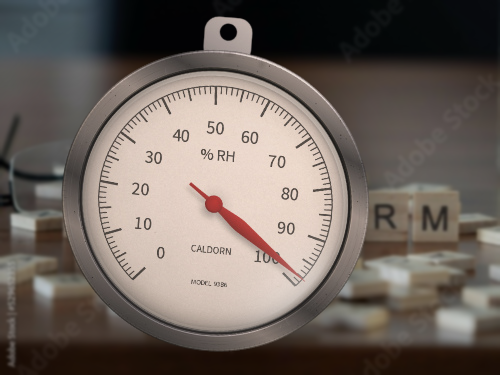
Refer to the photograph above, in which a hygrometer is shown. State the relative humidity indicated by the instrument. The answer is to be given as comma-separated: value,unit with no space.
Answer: 98,%
